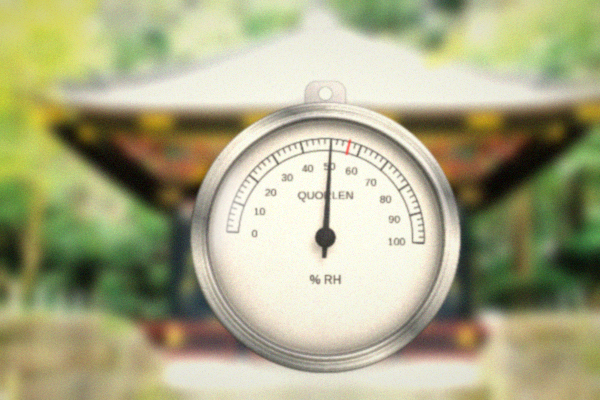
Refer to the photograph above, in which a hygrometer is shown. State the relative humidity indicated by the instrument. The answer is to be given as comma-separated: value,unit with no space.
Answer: 50,%
